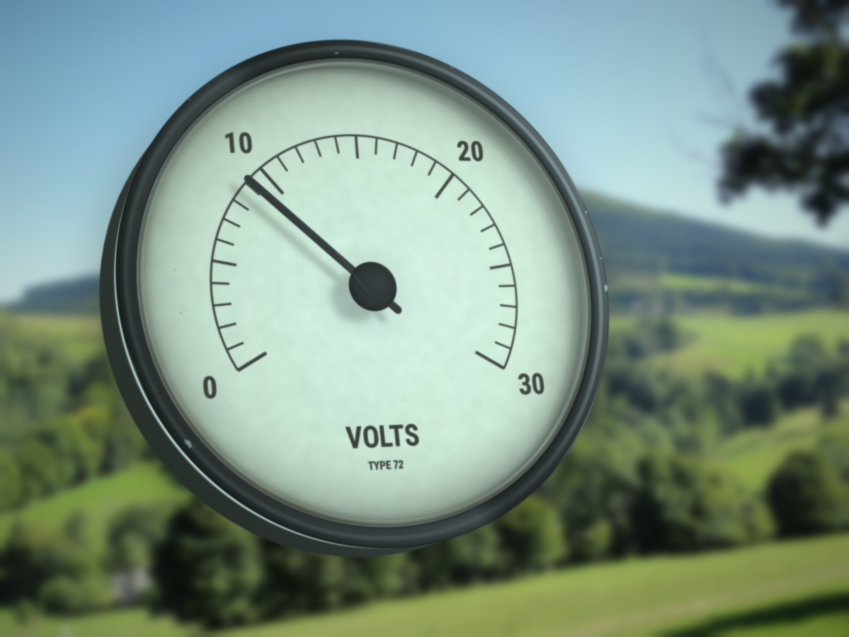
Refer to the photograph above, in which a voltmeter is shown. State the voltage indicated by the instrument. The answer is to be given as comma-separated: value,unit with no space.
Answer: 9,V
